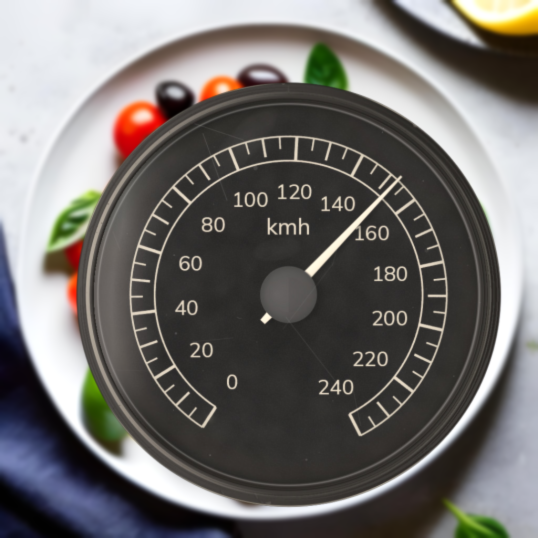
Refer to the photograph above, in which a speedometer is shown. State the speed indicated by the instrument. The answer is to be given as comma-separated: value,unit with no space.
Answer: 152.5,km/h
